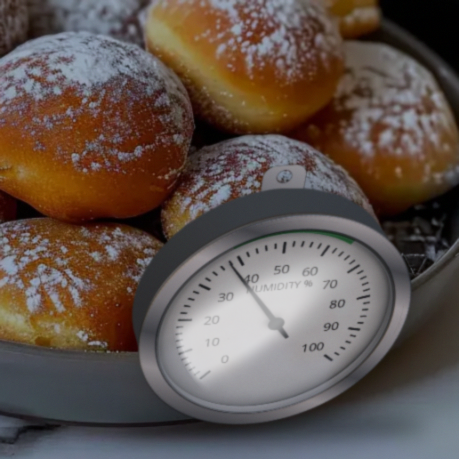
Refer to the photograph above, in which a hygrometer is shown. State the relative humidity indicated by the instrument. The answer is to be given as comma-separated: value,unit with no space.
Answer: 38,%
